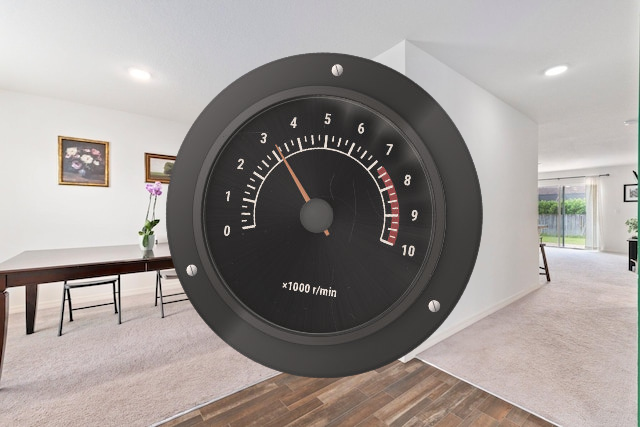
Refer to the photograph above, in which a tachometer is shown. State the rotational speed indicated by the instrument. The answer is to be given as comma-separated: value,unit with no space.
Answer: 3250,rpm
